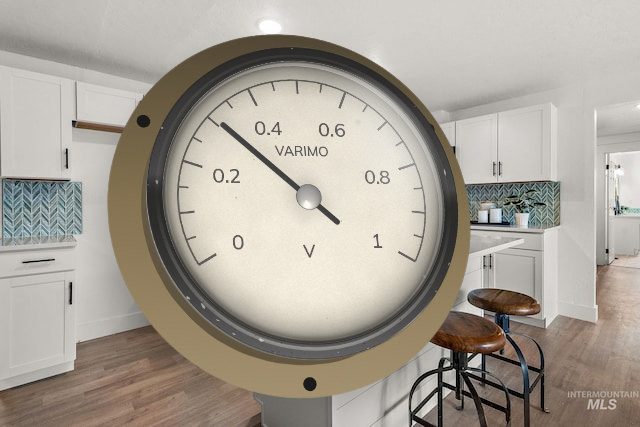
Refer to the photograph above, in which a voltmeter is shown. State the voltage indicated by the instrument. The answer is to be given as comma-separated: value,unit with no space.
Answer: 0.3,V
